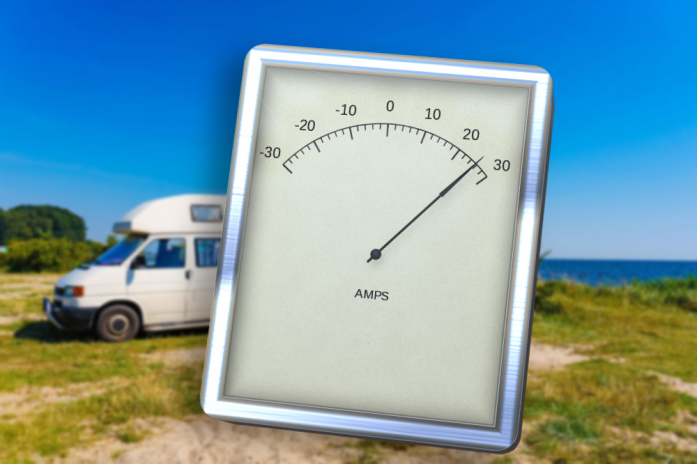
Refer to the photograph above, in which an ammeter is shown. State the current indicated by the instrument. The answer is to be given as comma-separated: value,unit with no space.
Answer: 26,A
